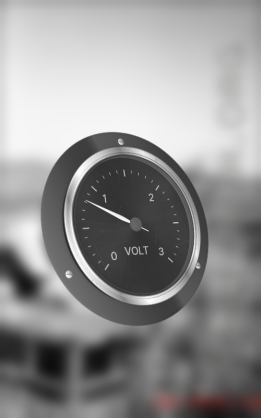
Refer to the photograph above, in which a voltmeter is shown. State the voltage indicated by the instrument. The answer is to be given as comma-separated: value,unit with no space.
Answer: 0.8,V
